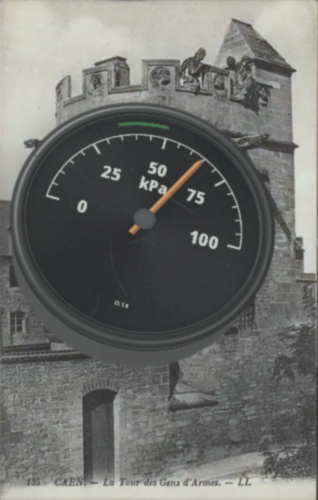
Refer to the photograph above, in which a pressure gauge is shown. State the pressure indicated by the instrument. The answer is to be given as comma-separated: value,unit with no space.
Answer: 65,kPa
